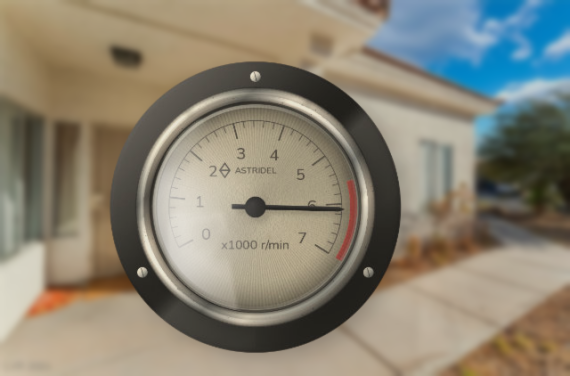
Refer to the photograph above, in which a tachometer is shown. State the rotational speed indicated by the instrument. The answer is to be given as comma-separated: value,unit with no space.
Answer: 6100,rpm
